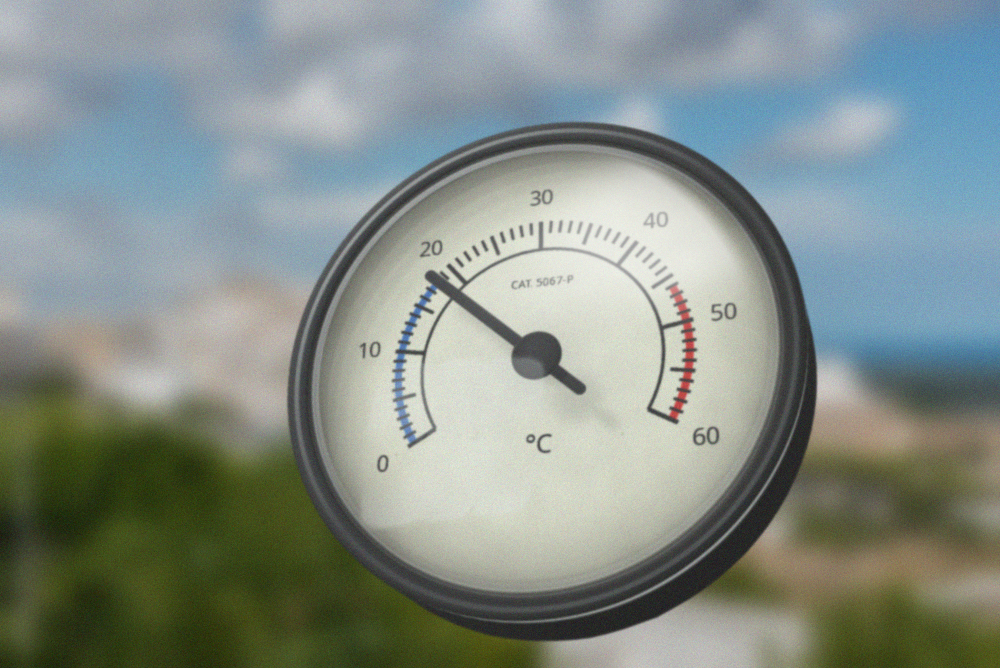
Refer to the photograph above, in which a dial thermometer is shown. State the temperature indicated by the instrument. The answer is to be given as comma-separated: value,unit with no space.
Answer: 18,°C
